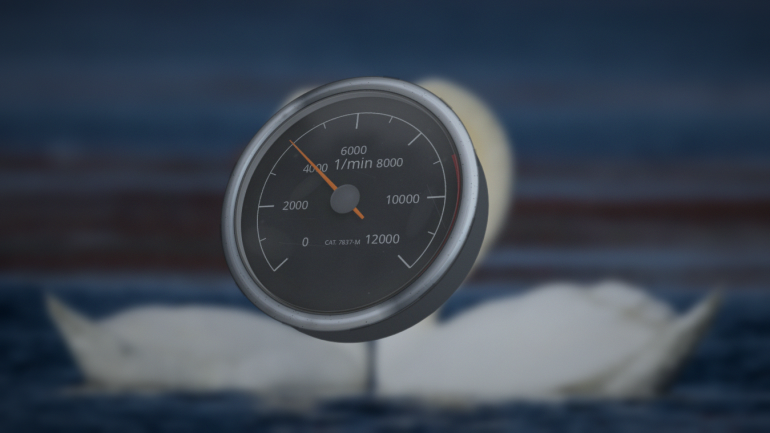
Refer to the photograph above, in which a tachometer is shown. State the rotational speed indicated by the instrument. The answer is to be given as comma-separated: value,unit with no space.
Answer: 4000,rpm
